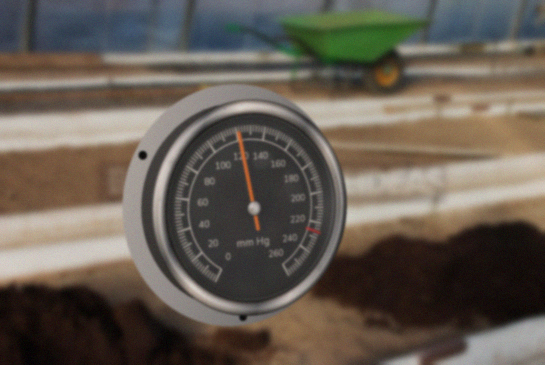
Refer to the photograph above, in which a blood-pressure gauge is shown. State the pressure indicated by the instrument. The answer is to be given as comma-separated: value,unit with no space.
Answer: 120,mmHg
